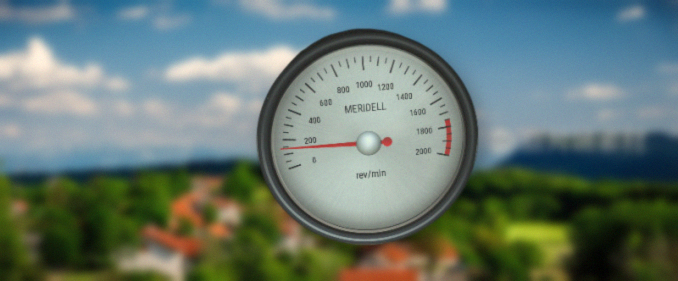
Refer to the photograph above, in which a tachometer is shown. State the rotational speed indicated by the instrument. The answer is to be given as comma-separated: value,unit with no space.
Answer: 150,rpm
